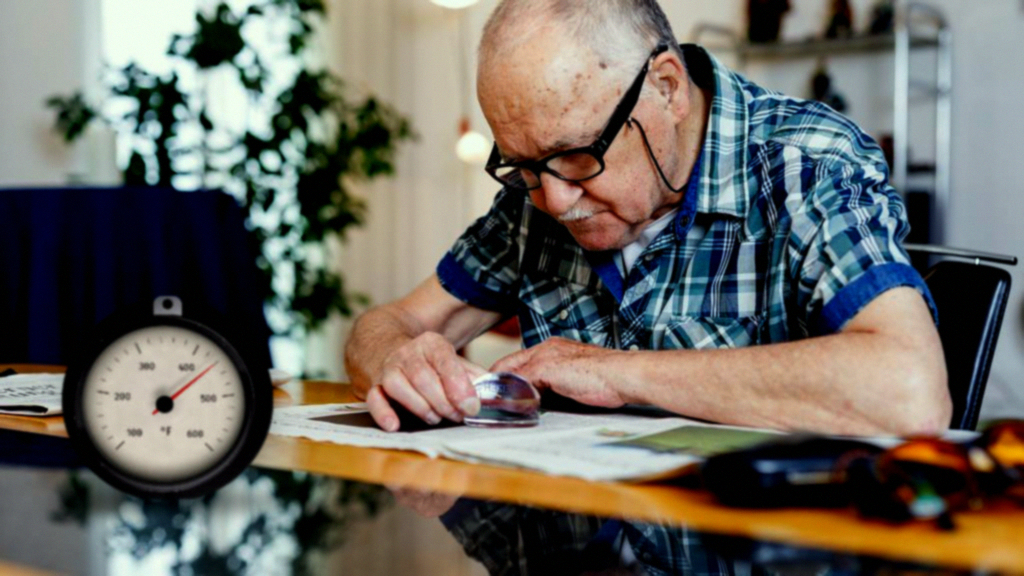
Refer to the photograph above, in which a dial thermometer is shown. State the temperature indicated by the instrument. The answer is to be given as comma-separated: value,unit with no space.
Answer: 440,°F
